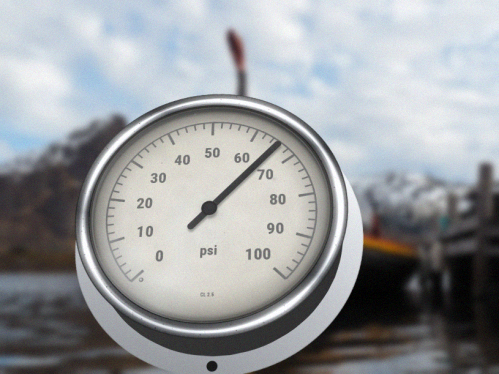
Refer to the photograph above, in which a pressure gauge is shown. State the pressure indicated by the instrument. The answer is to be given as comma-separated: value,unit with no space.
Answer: 66,psi
